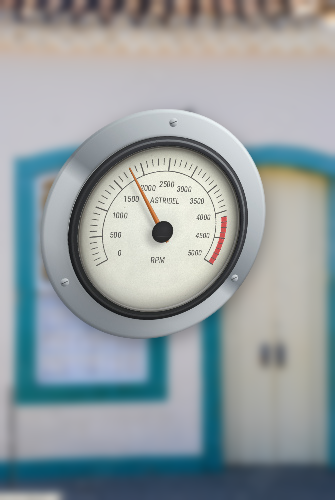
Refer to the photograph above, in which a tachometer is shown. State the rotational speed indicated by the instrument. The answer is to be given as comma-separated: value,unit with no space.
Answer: 1800,rpm
